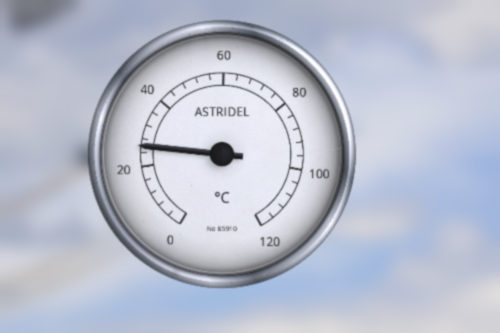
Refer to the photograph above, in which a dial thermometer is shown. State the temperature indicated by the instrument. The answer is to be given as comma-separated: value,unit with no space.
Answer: 26,°C
